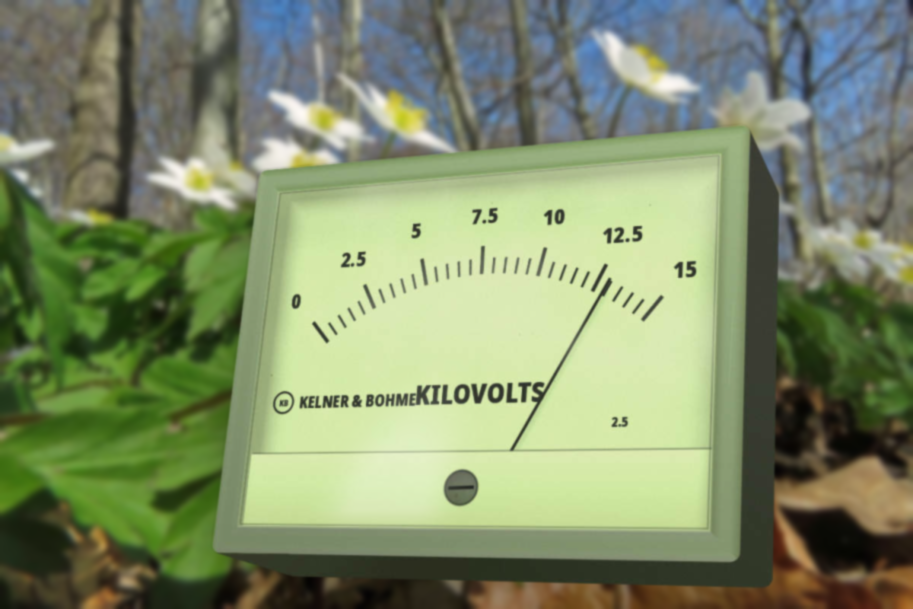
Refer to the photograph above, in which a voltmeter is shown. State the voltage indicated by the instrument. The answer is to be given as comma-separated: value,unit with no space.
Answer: 13,kV
